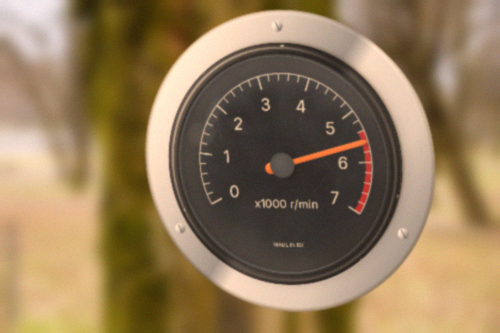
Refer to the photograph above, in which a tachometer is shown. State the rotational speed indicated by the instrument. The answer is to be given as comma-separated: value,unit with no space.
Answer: 5600,rpm
